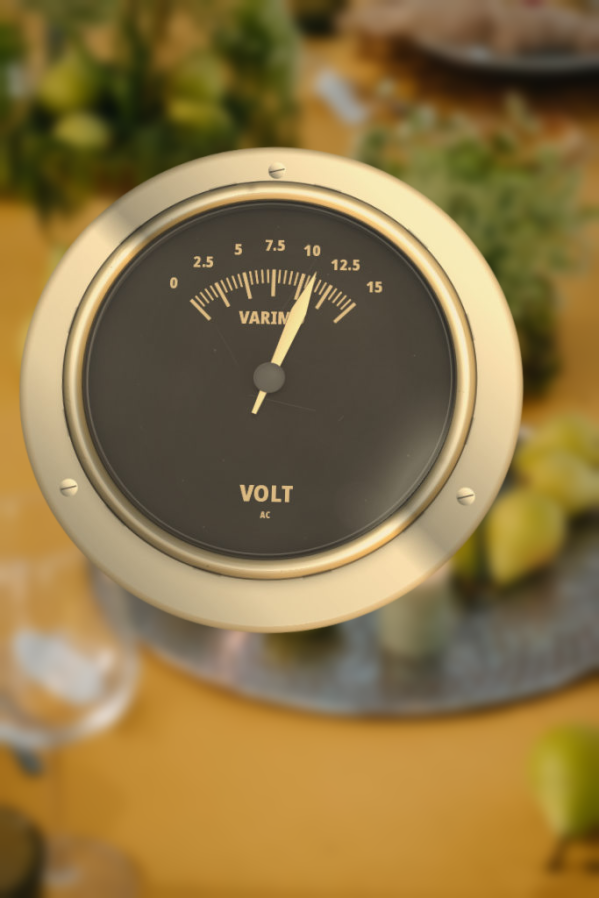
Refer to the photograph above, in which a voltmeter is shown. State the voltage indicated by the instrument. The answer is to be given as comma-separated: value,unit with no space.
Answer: 11,V
